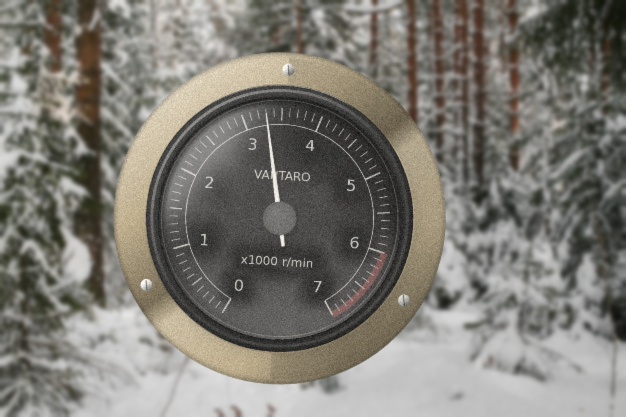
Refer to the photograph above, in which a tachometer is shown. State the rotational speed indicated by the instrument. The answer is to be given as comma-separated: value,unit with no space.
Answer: 3300,rpm
